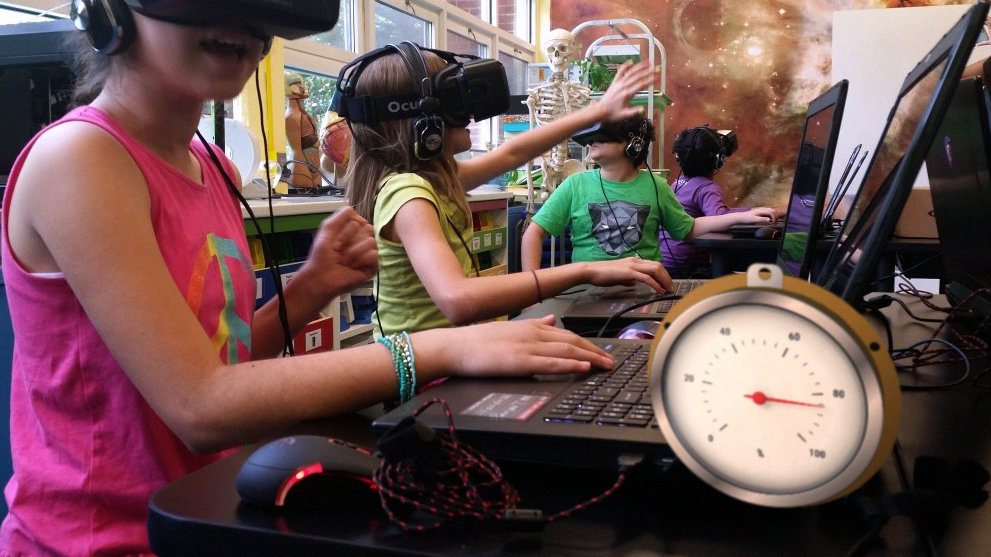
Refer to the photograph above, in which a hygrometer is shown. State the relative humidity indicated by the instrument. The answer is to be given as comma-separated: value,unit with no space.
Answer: 84,%
